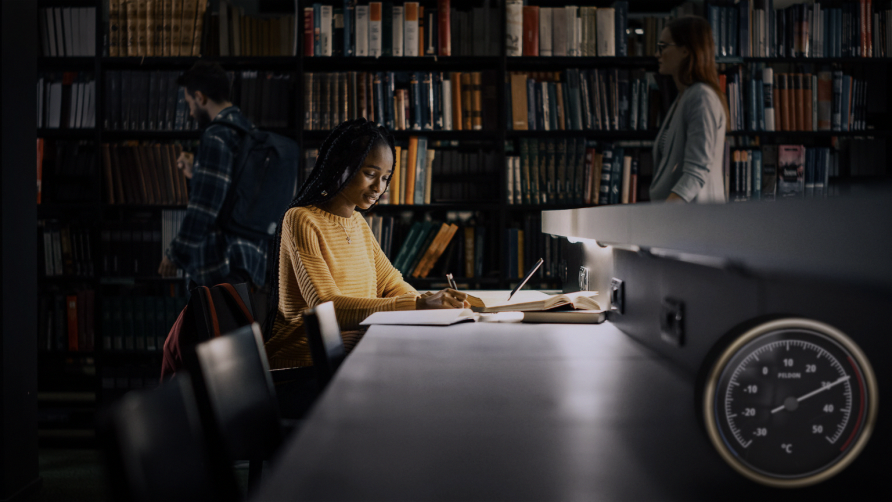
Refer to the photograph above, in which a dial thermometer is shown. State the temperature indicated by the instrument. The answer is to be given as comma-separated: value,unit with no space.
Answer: 30,°C
